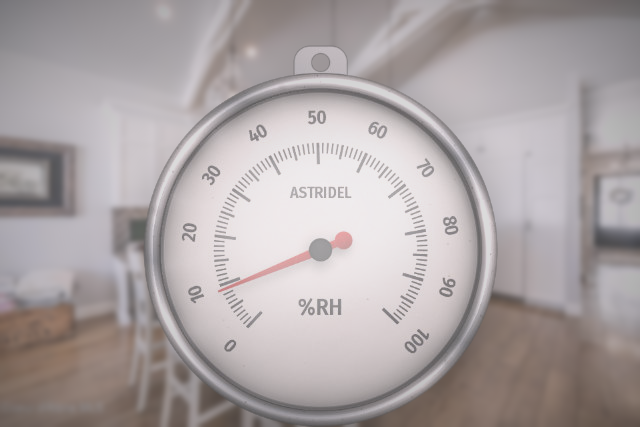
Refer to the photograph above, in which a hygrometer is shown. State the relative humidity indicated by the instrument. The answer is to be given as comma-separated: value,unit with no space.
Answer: 9,%
